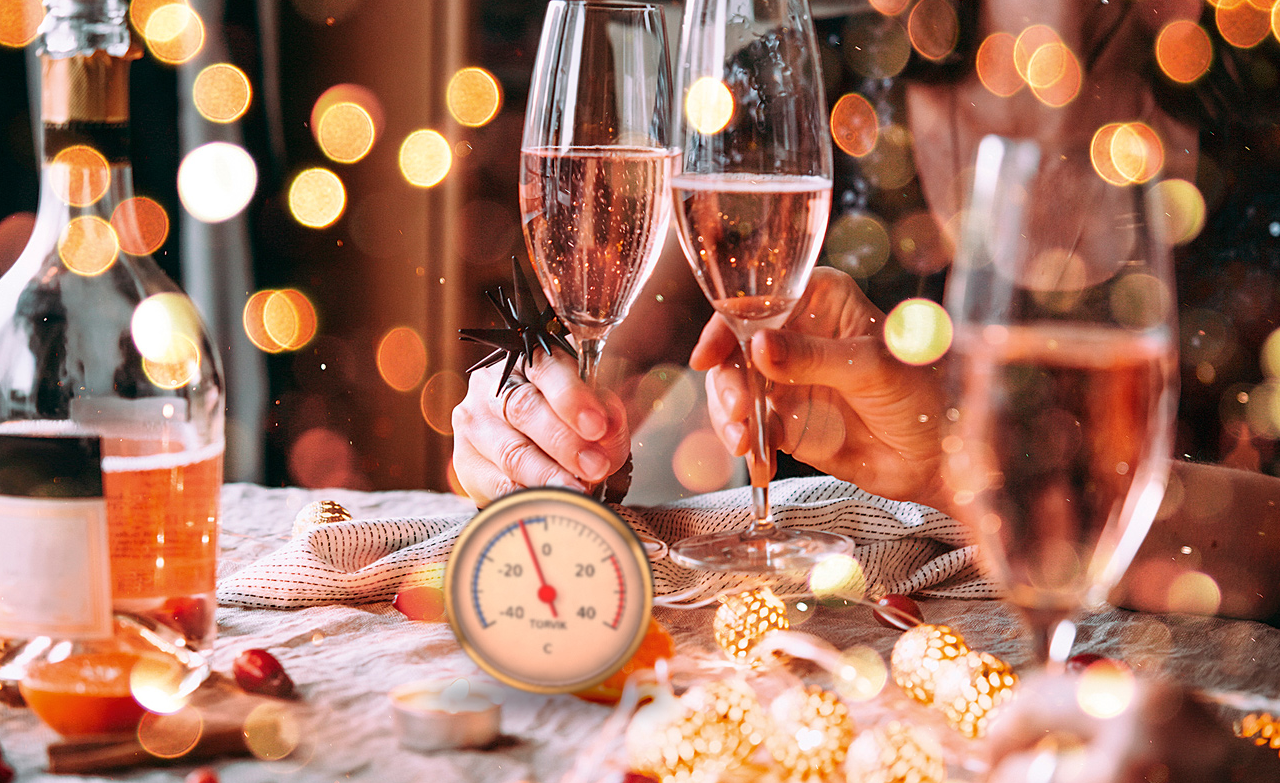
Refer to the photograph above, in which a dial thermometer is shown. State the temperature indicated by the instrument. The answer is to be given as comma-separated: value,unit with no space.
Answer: -6,°C
